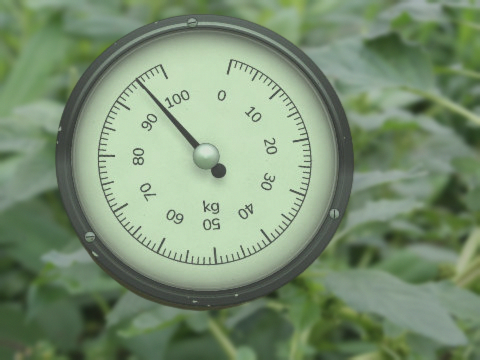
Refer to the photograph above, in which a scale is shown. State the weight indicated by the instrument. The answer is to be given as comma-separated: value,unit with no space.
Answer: 95,kg
